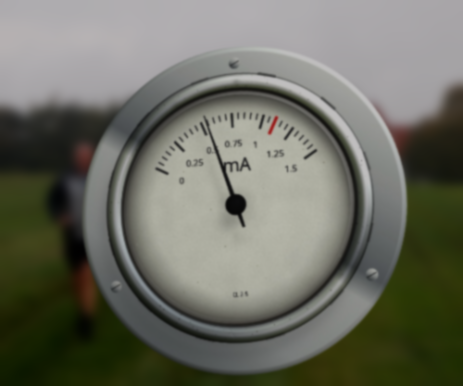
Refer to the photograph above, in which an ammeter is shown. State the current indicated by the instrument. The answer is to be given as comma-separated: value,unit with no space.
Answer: 0.55,mA
